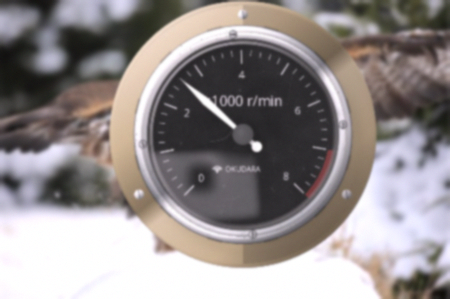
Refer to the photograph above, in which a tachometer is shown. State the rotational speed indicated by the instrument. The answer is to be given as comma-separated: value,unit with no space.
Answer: 2600,rpm
